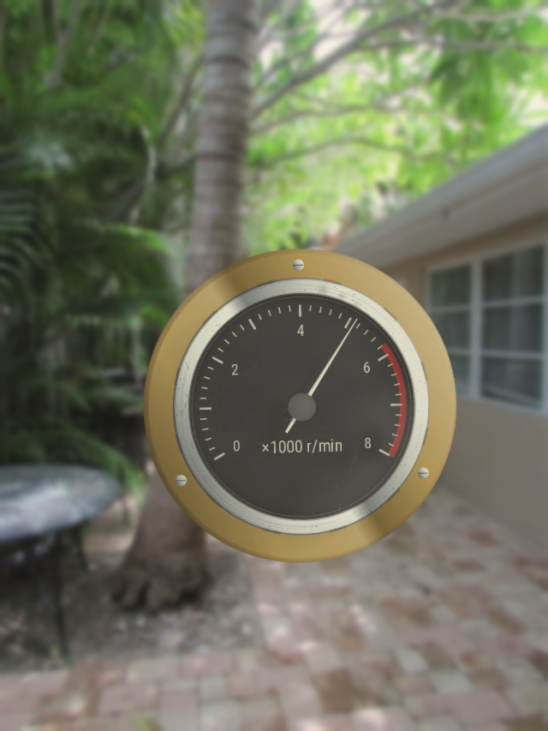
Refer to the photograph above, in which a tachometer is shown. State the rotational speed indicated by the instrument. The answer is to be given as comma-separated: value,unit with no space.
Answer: 5100,rpm
